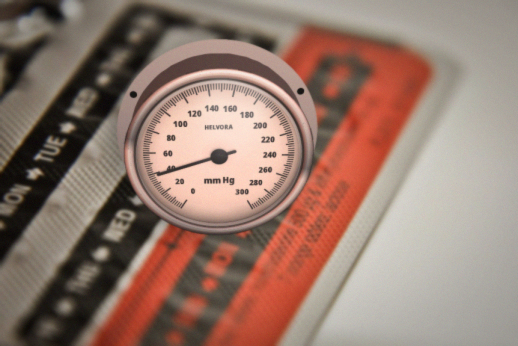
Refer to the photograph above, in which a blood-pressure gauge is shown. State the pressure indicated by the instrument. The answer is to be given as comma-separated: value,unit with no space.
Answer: 40,mmHg
